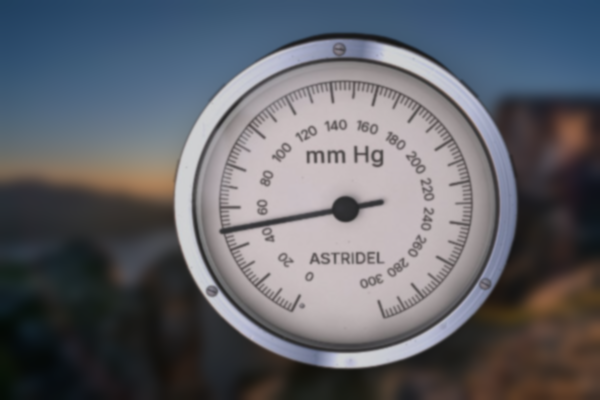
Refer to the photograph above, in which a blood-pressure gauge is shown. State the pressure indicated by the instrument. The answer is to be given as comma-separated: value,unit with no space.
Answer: 50,mmHg
